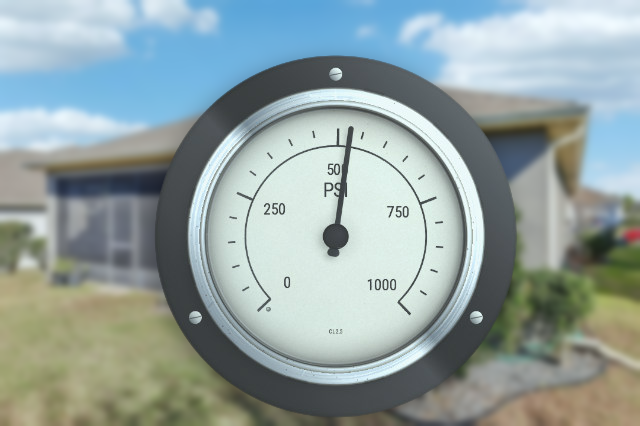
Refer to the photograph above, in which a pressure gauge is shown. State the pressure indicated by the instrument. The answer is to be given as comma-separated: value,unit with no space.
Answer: 525,psi
